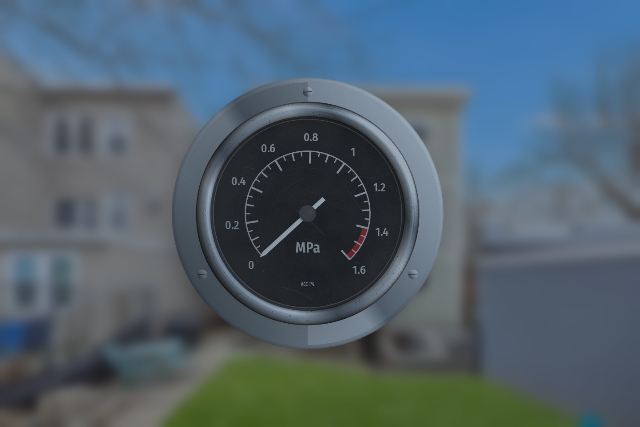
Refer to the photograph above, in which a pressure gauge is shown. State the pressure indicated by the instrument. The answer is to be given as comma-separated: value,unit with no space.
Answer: 0,MPa
